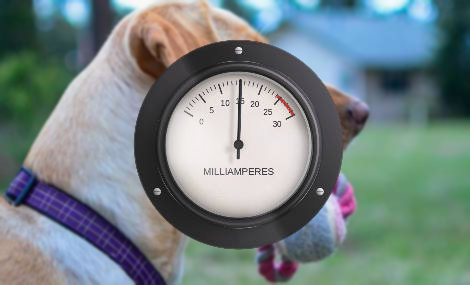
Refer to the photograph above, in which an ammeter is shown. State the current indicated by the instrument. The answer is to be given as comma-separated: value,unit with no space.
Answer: 15,mA
